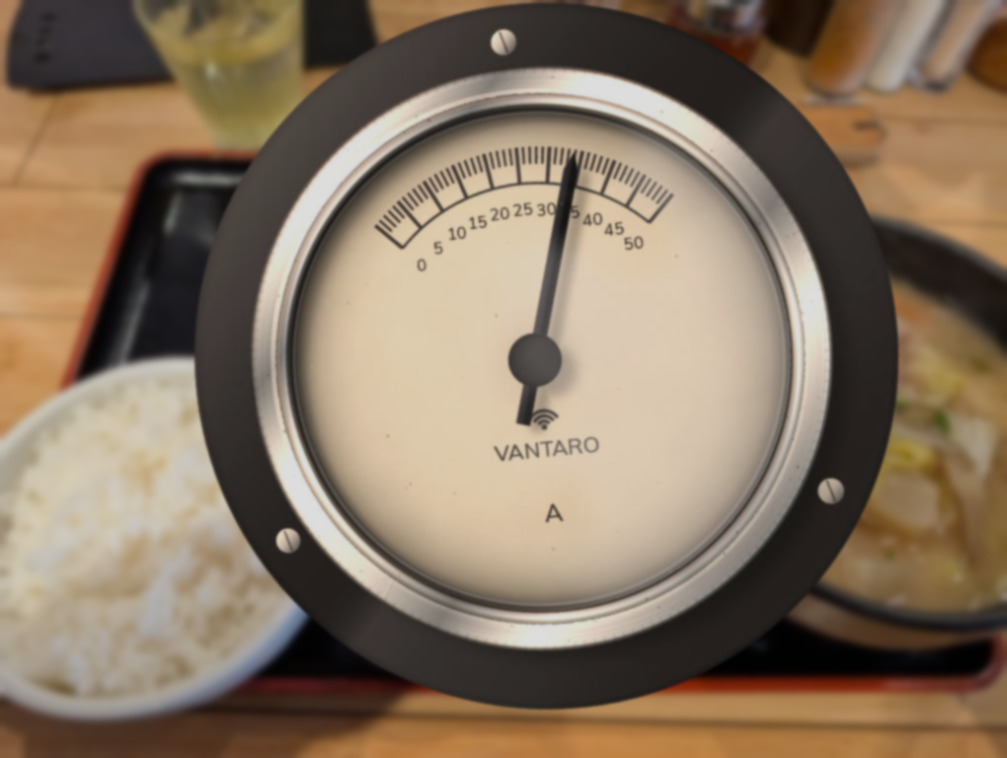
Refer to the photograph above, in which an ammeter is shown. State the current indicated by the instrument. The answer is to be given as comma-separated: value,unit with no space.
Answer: 34,A
